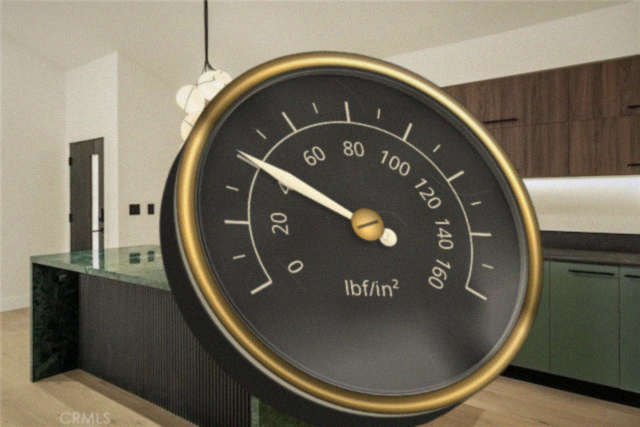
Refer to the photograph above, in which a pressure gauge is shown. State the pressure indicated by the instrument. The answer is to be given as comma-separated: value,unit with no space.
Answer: 40,psi
